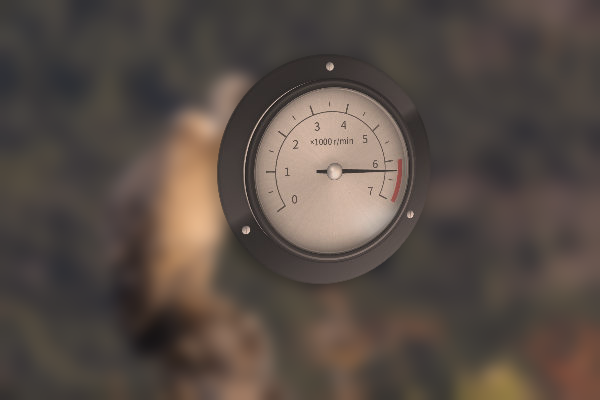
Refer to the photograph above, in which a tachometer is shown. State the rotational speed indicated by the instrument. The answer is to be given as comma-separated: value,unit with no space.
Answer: 6250,rpm
